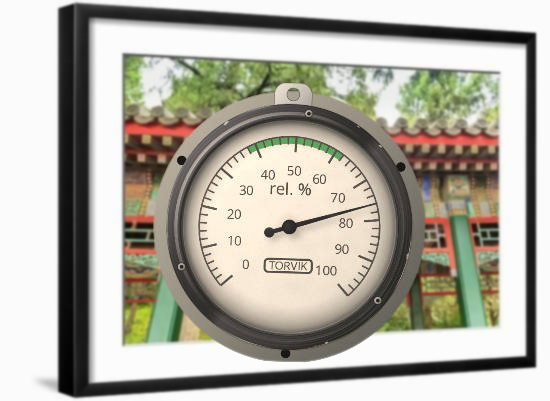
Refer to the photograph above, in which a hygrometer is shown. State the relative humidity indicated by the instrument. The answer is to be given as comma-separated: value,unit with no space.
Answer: 76,%
